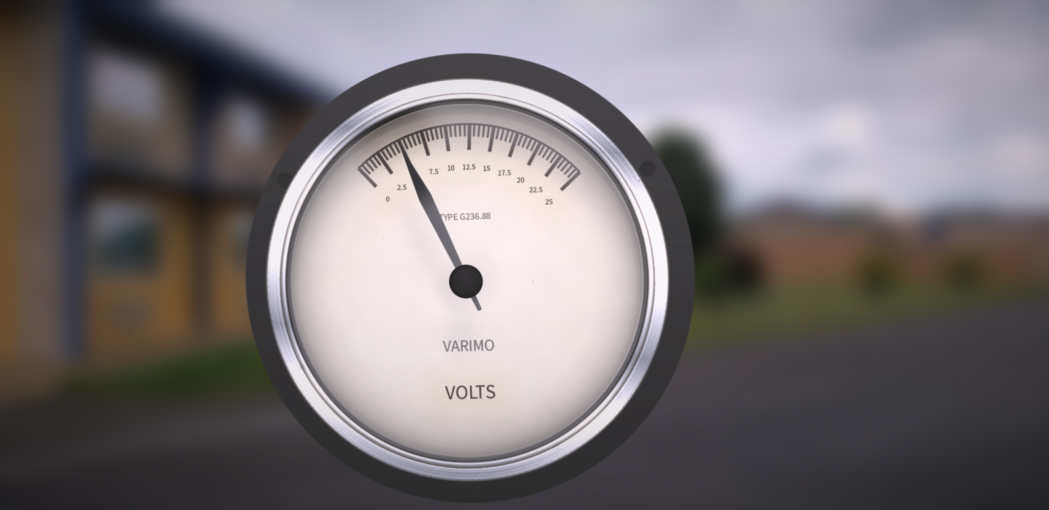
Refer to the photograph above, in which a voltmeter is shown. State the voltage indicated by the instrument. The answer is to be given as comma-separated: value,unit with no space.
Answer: 5,V
